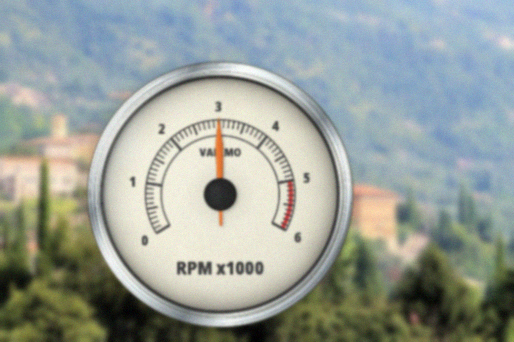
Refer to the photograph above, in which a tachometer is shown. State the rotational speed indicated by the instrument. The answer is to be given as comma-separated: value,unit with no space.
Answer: 3000,rpm
